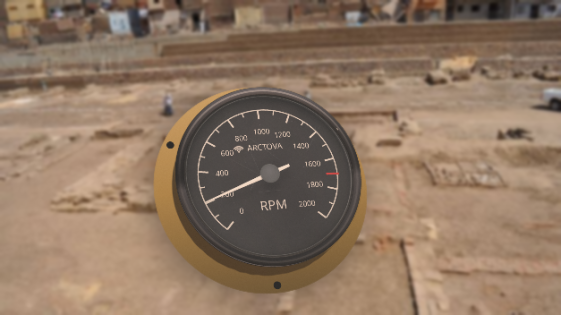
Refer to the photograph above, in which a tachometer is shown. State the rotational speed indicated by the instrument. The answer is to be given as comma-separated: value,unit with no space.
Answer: 200,rpm
